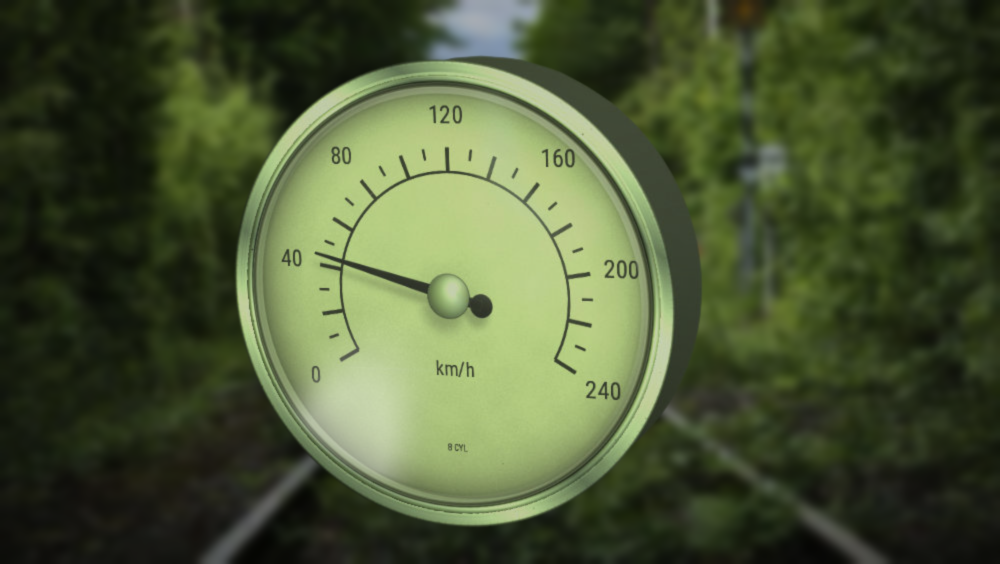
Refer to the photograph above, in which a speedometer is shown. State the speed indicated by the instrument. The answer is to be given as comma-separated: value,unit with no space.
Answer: 45,km/h
